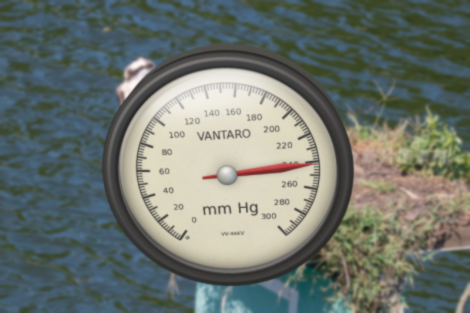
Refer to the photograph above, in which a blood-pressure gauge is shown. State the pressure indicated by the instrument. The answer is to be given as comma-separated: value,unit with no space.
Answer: 240,mmHg
